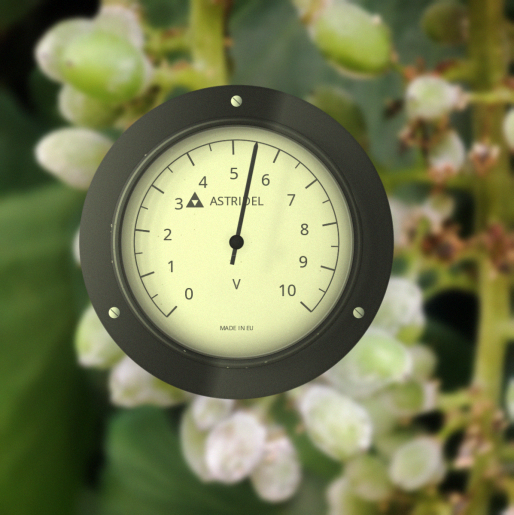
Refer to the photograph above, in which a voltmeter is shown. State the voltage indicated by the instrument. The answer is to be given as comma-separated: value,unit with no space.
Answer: 5.5,V
